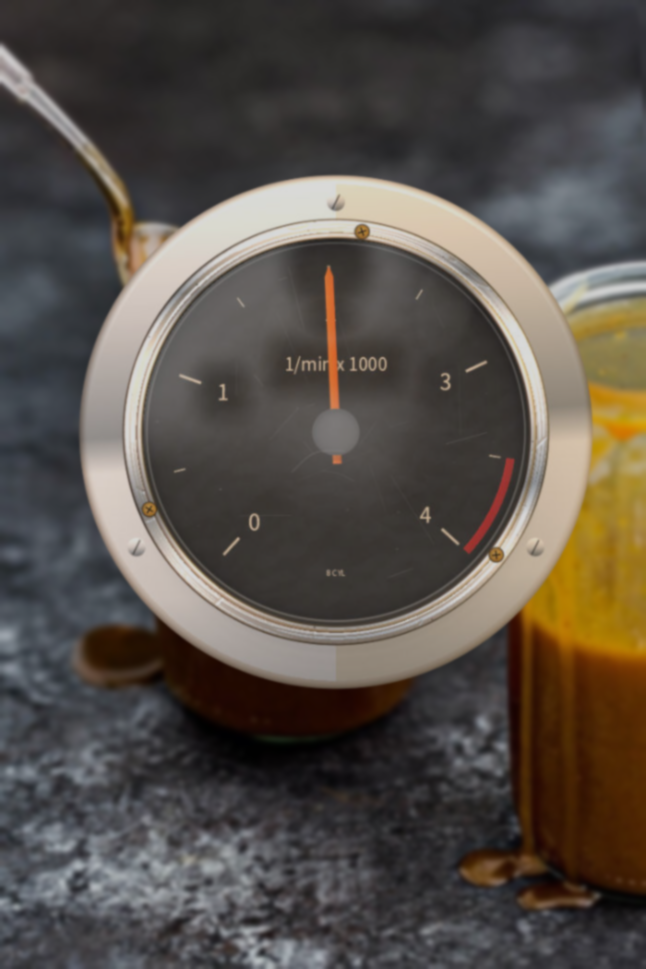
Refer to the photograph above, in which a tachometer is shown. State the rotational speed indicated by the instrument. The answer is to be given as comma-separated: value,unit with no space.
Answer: 2000,rpm
